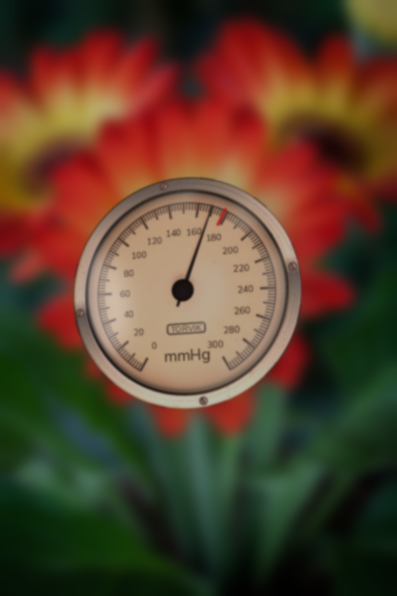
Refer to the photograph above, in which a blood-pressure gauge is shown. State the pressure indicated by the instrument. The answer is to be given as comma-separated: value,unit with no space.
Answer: 170,mmHg
